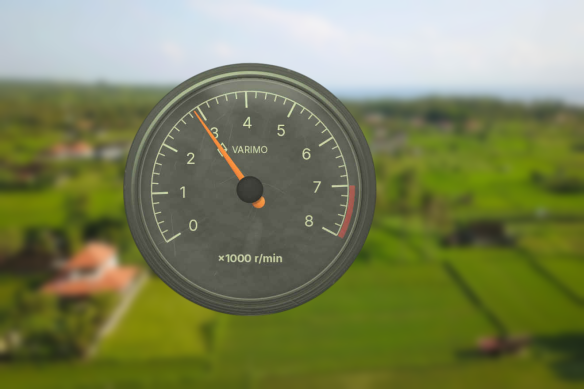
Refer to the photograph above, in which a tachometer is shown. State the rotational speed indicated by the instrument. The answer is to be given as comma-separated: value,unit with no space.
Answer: 2900,rpm
